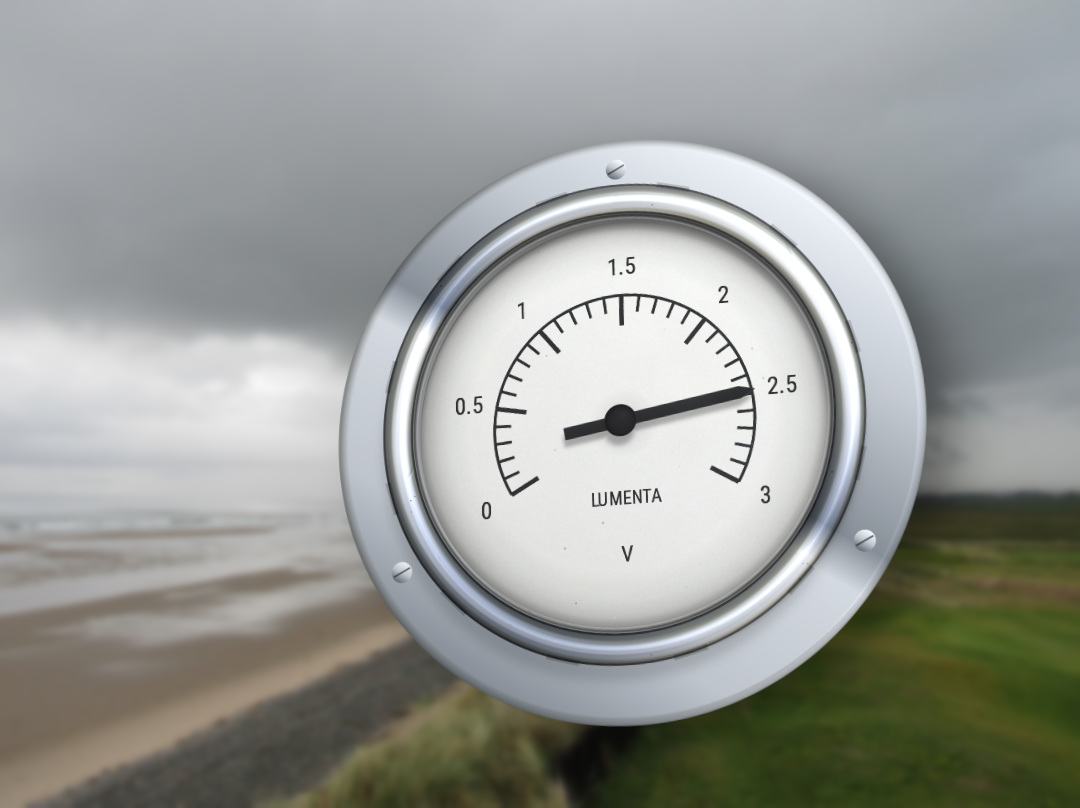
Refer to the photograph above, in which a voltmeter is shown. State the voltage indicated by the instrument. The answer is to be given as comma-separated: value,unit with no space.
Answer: 2.5,V
